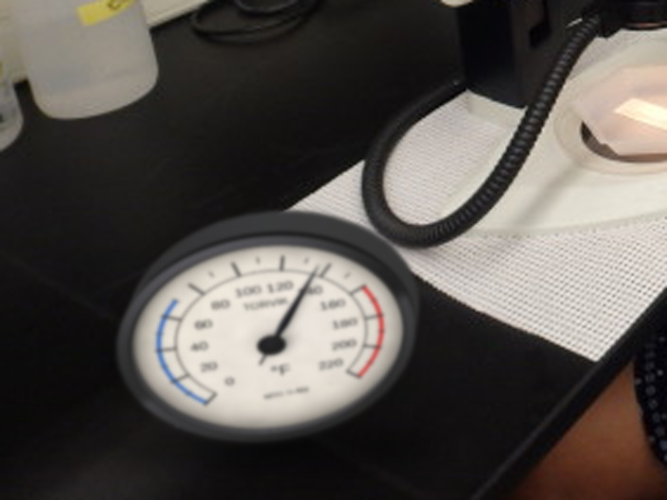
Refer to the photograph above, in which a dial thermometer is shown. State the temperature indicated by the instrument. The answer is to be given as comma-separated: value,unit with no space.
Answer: 135,°F
